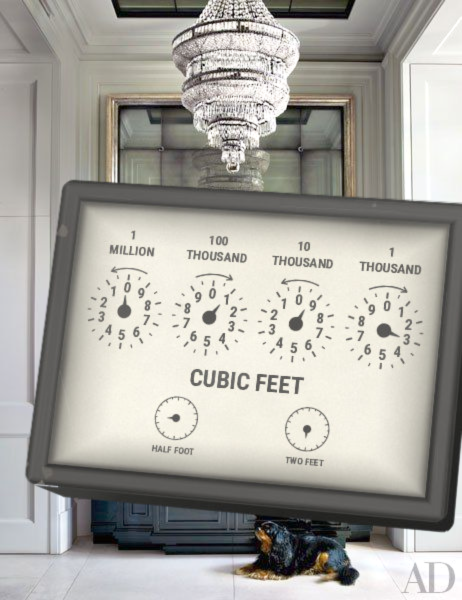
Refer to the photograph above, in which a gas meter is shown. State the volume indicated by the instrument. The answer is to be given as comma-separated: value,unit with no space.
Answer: 9300,ft³
